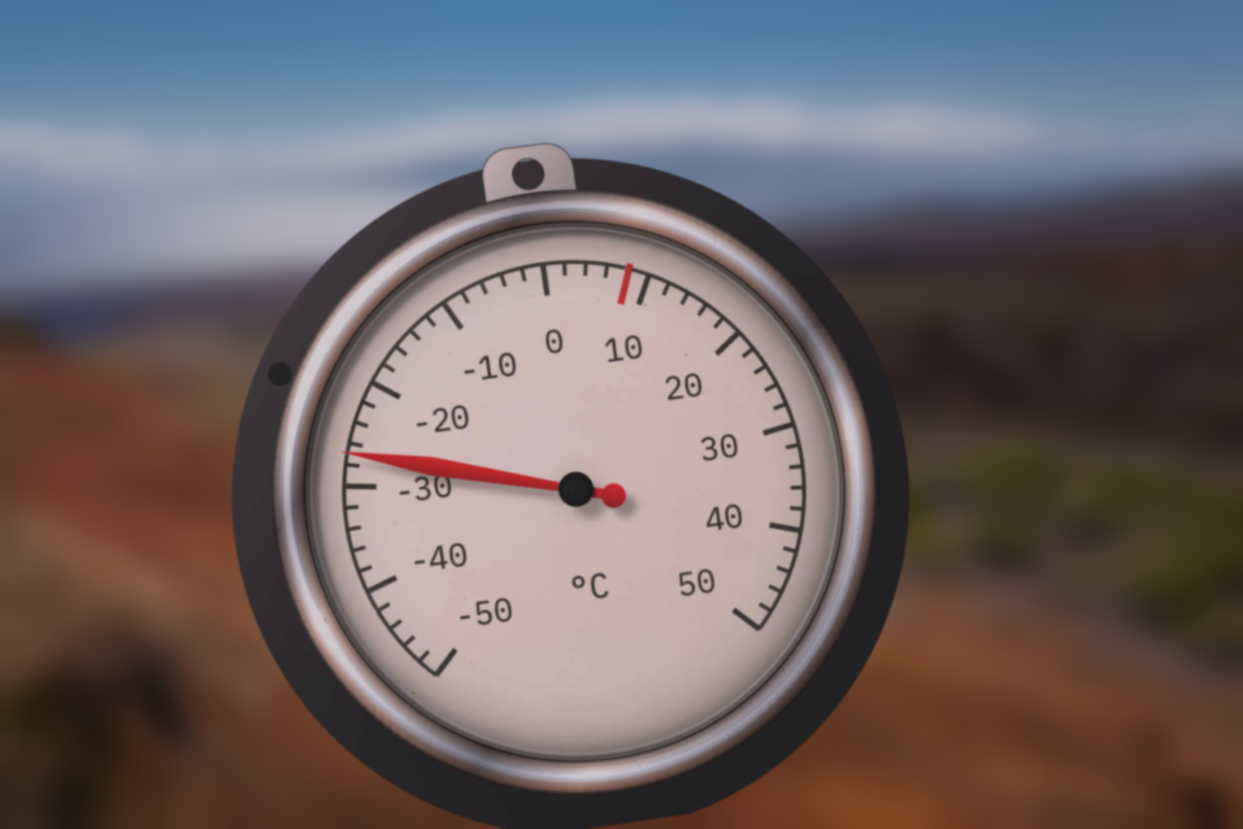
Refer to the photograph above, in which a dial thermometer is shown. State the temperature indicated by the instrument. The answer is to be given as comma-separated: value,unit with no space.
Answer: -27,°C
